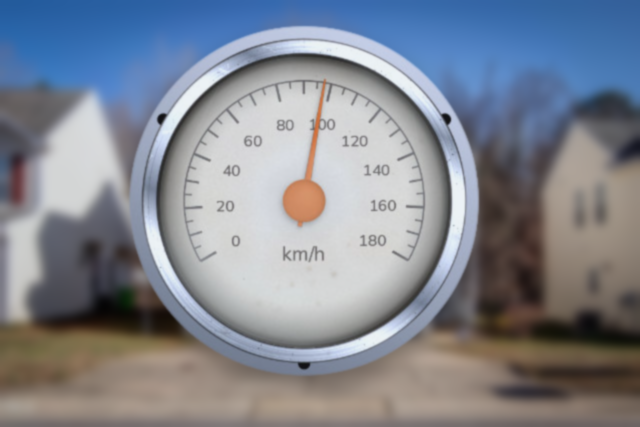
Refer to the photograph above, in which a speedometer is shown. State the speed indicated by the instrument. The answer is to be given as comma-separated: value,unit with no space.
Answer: 97.5,km/h
